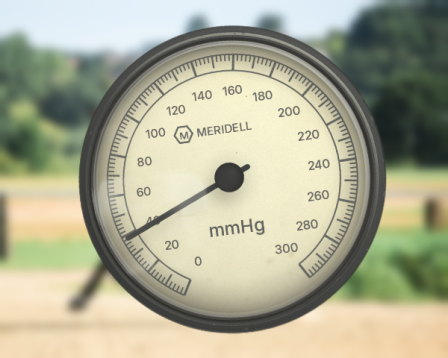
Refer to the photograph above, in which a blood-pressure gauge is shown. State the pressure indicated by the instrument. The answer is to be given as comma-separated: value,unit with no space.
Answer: 38,mmHg
